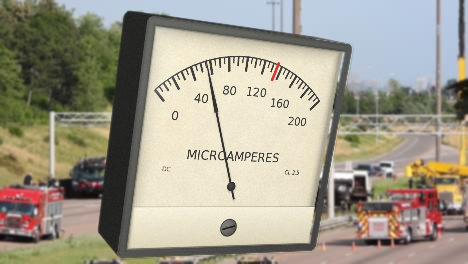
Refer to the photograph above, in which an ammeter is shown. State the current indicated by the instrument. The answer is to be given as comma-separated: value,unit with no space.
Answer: 55,µA
